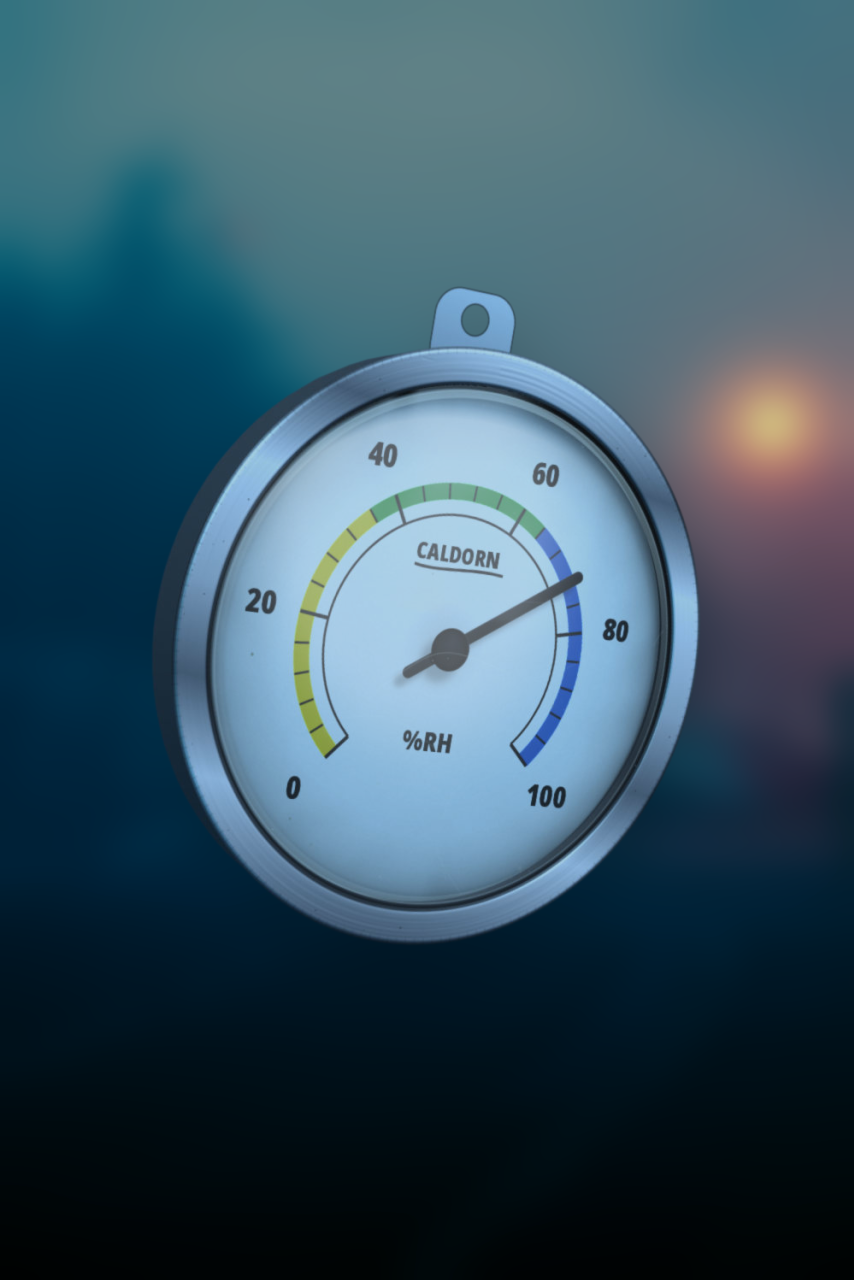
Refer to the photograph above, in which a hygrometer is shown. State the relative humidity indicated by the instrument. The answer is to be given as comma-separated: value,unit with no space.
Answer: 72,%
